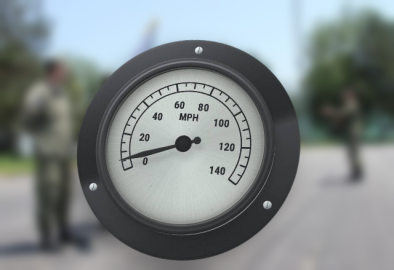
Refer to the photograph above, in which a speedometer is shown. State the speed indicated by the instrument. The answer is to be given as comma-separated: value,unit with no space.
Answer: 5,mph
